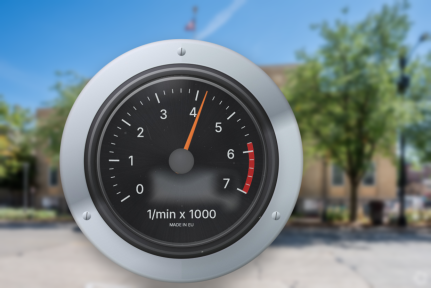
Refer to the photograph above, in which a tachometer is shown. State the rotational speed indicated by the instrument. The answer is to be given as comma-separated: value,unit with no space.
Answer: 4200,rpm
